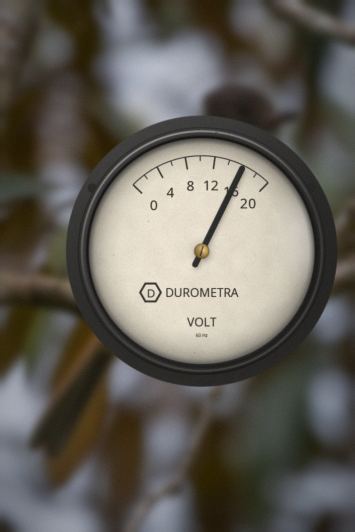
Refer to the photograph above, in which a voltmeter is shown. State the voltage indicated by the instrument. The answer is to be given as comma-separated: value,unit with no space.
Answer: 16,V
